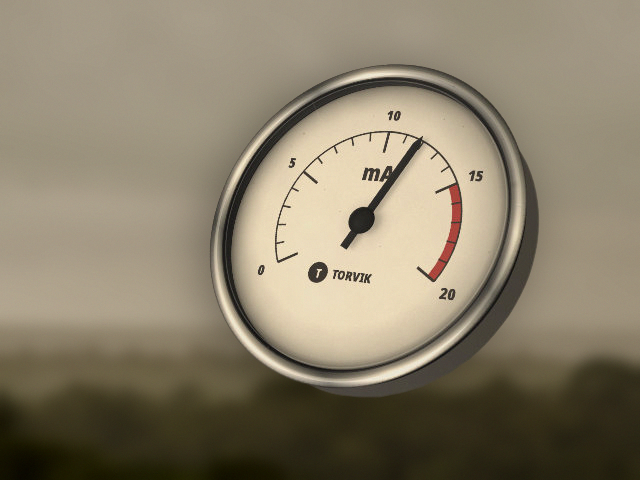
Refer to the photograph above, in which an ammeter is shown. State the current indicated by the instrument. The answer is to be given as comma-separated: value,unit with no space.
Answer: 12,mA
